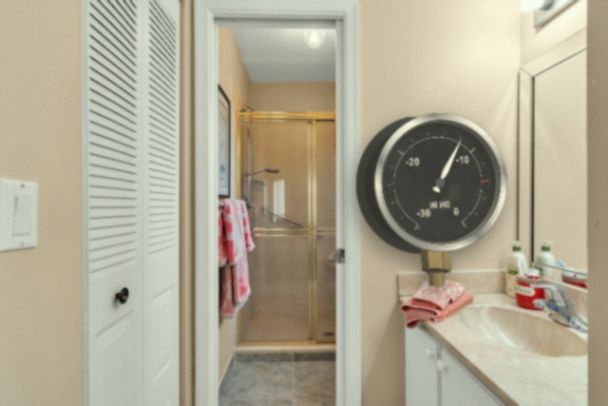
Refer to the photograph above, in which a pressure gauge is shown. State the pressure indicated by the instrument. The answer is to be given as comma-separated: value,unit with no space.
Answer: -12,inHg
